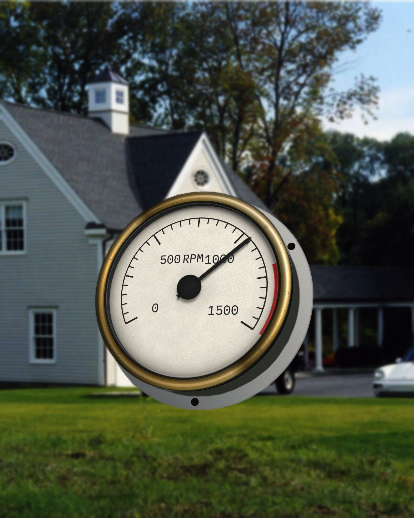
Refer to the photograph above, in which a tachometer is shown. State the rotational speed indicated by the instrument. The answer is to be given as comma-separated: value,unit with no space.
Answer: 1050,rpm
